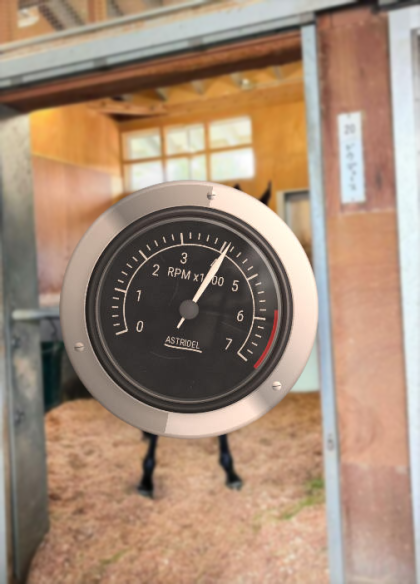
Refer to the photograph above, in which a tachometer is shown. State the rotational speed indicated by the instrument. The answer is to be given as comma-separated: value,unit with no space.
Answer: 4100,rpm
